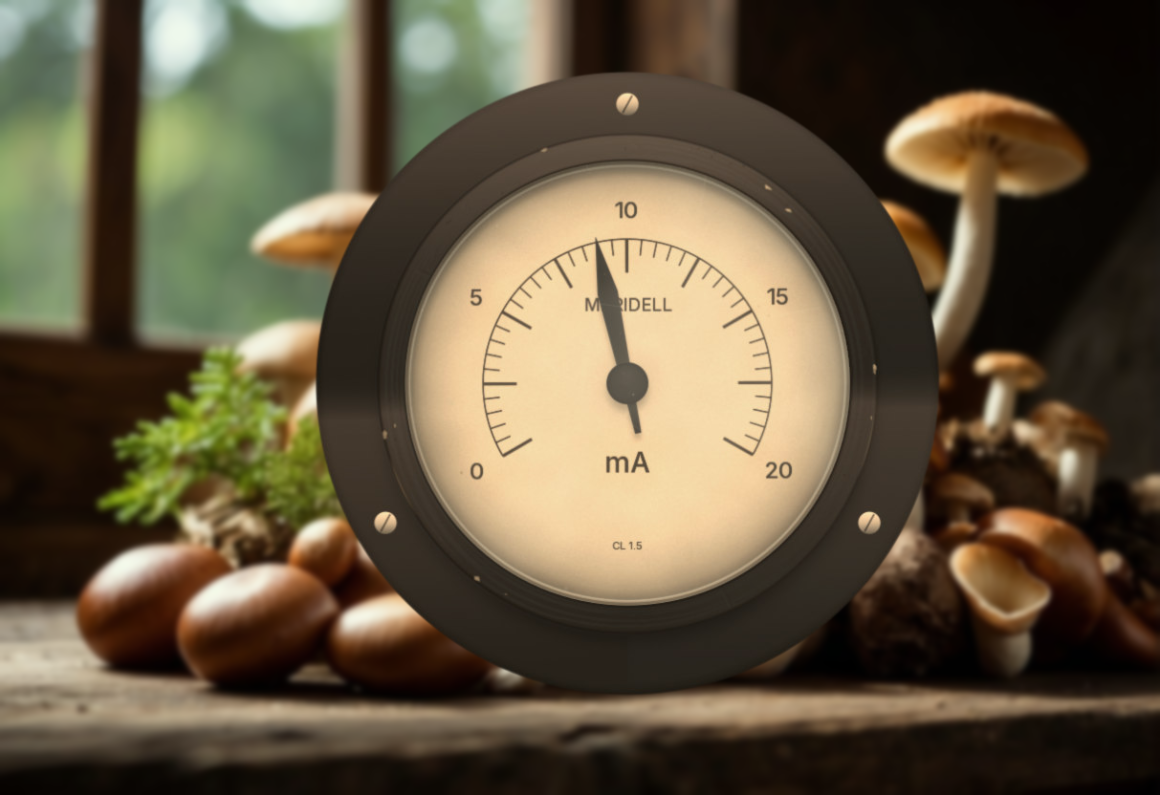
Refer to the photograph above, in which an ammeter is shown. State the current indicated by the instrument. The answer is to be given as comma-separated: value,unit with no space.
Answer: 9,mA
